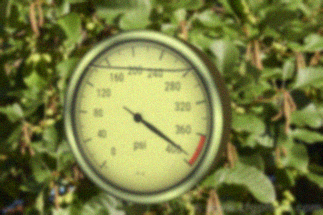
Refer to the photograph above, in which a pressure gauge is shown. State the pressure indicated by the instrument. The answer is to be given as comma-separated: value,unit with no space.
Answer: 390,psi
